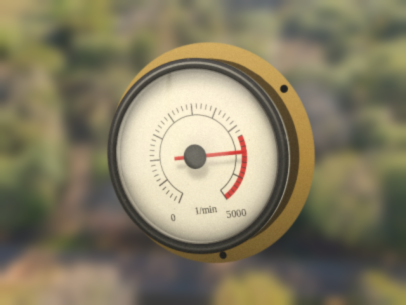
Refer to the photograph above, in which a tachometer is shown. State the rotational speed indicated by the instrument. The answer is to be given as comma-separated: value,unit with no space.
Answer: 4000,rpm
